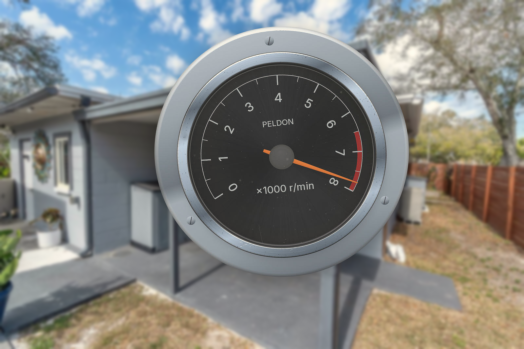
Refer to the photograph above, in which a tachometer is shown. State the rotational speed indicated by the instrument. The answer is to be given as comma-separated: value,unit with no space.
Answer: 7750,rpm
